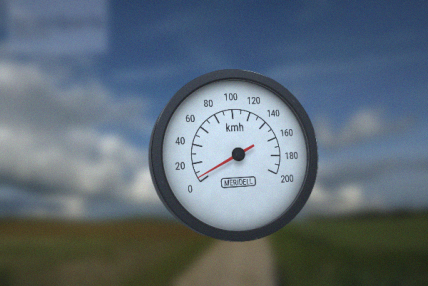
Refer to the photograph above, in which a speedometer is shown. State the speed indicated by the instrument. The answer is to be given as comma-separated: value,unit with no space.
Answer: 5,km/h
